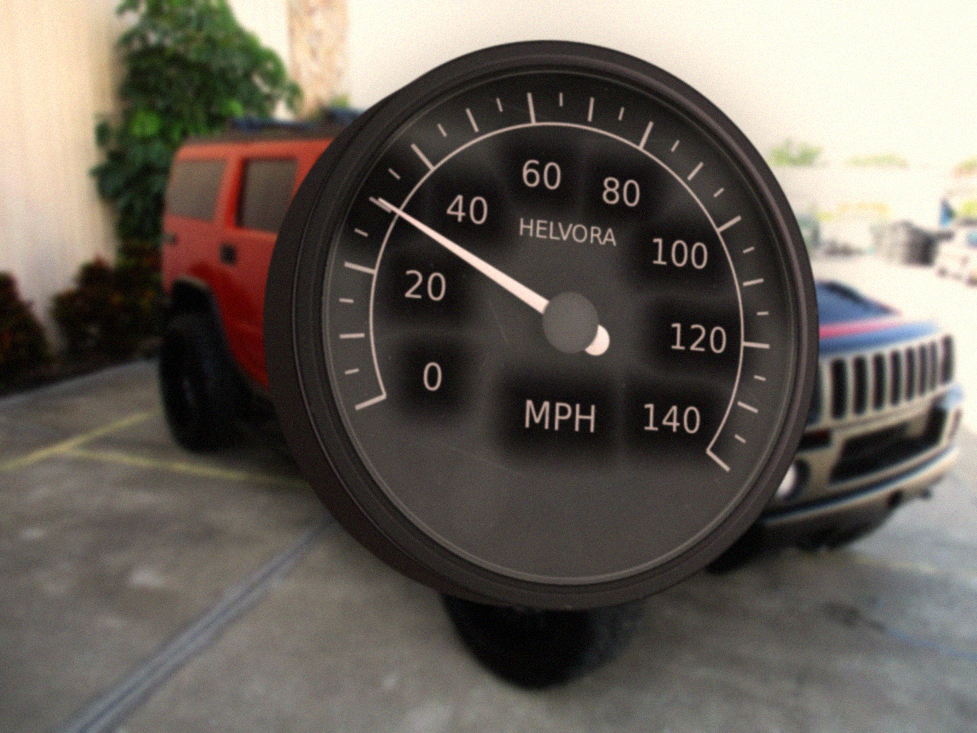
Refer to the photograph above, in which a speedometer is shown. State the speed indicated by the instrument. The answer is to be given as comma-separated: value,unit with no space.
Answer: 30,mph
